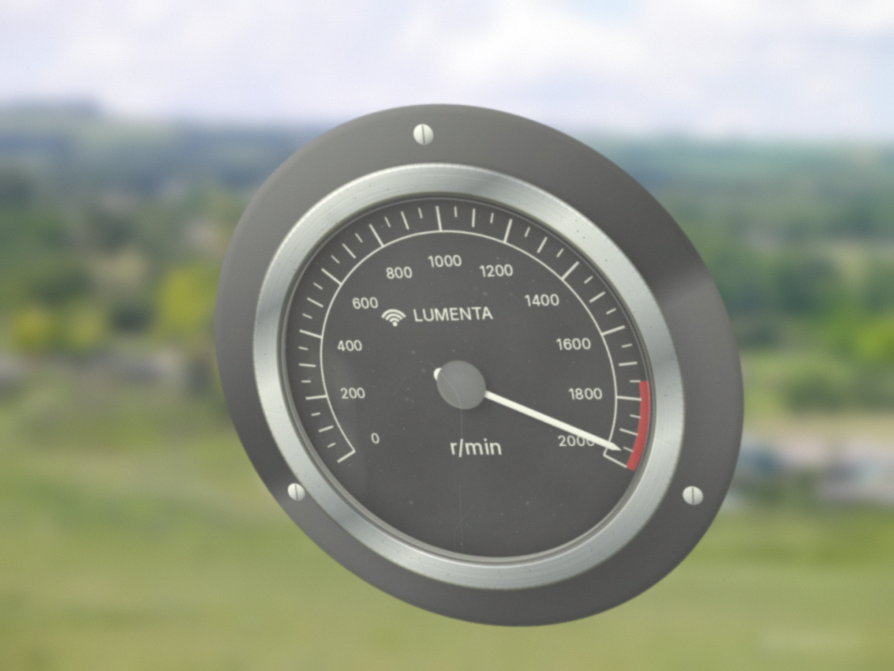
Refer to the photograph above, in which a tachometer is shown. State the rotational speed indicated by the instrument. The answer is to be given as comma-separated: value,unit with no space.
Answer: 1950,rpm
